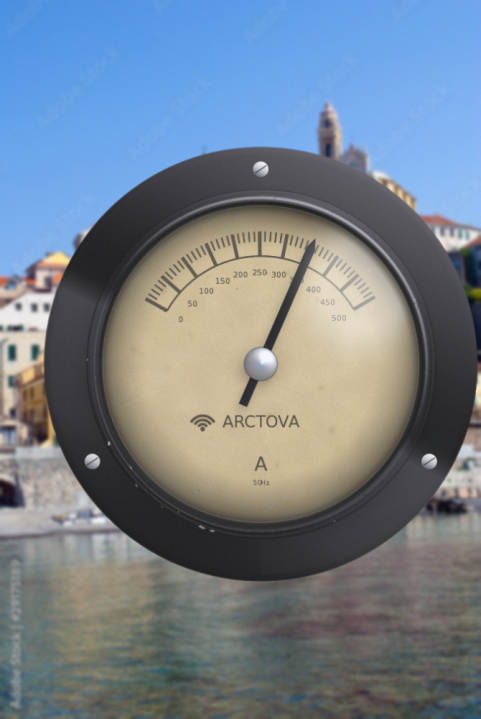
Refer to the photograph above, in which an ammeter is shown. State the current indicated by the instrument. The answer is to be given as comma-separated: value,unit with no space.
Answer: 350,A
